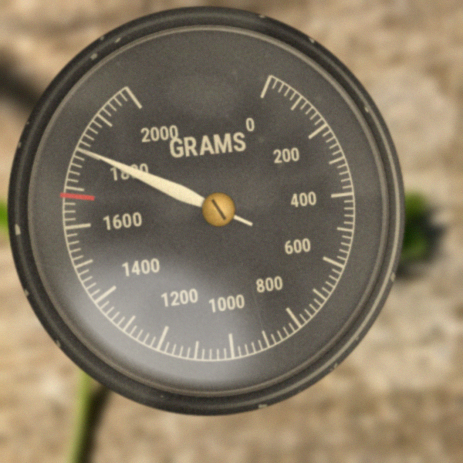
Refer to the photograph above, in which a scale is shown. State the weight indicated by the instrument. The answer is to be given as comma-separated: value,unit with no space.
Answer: 1800,g
